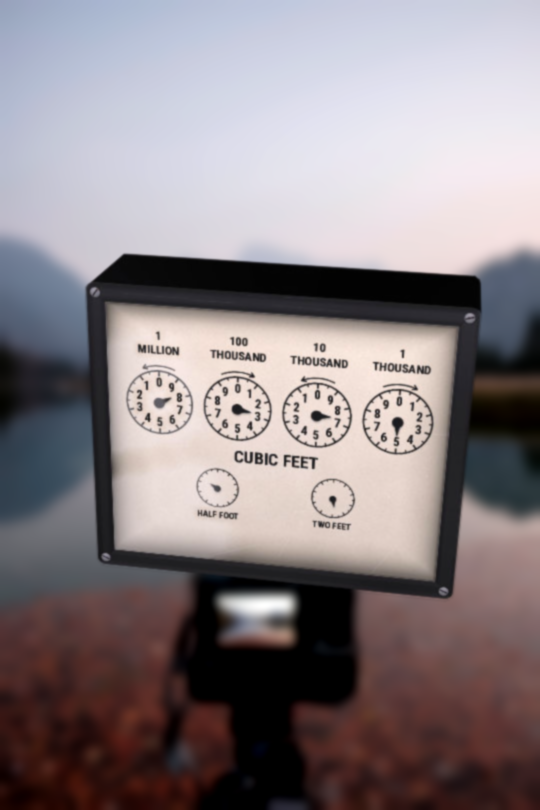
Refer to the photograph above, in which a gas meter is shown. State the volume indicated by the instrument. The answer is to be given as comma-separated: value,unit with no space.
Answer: 827500,ft³
